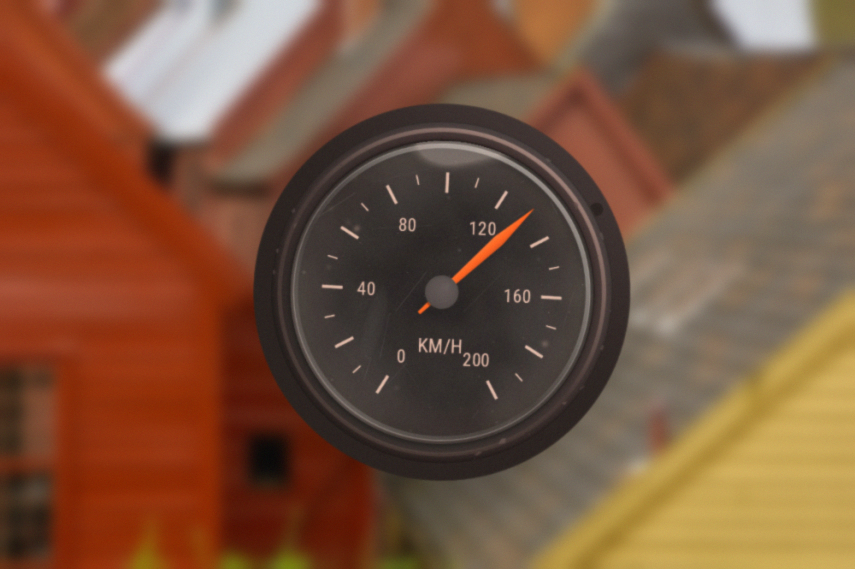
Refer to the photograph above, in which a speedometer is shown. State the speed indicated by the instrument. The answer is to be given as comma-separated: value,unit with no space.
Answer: 130,km/h
